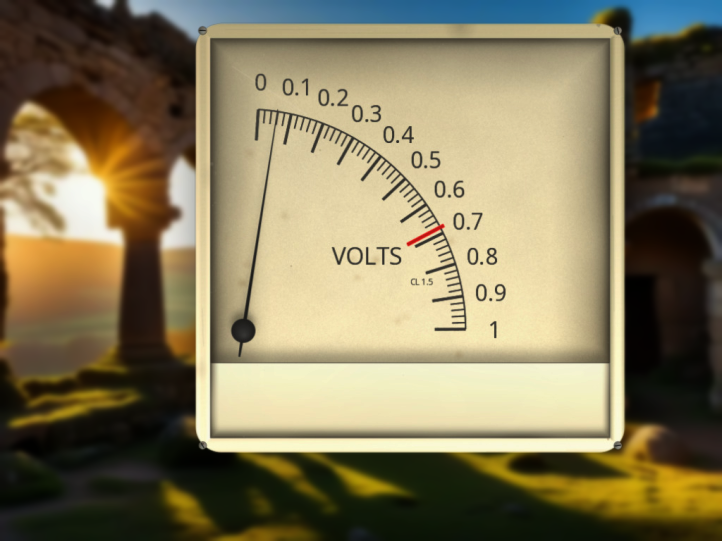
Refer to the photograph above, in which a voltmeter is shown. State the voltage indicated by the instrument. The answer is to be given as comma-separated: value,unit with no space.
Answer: 0.06,V
